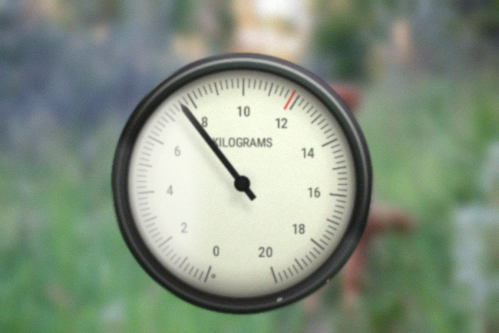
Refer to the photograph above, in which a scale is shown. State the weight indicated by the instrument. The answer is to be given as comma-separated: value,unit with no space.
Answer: 7.6,kg
